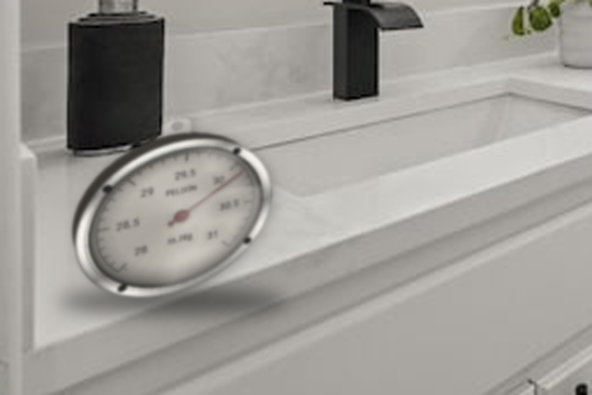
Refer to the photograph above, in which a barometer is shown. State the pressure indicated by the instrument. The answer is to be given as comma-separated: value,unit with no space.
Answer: 30.1,inHg
